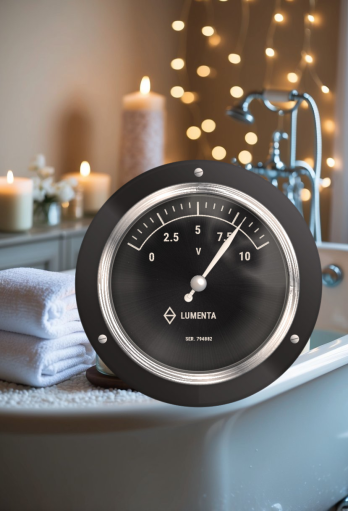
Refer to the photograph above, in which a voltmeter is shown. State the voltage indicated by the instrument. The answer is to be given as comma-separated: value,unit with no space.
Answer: 8,V
